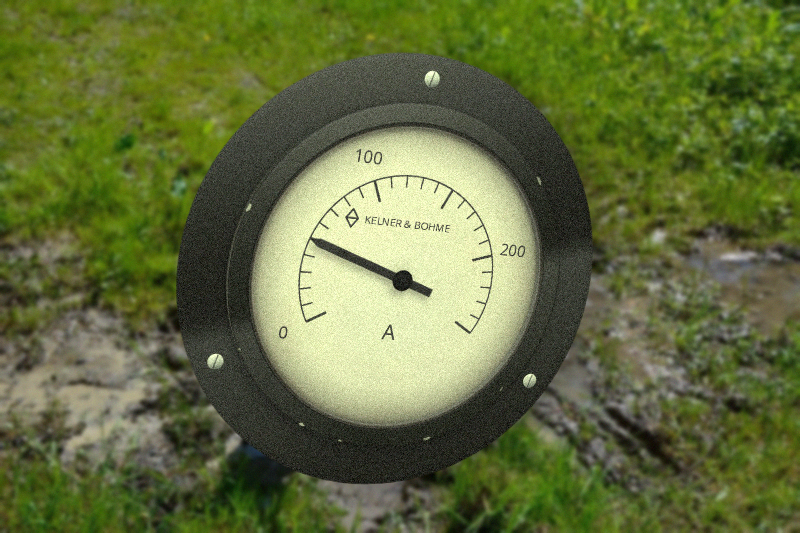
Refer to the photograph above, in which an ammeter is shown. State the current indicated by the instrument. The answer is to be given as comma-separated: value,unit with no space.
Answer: 50,A
